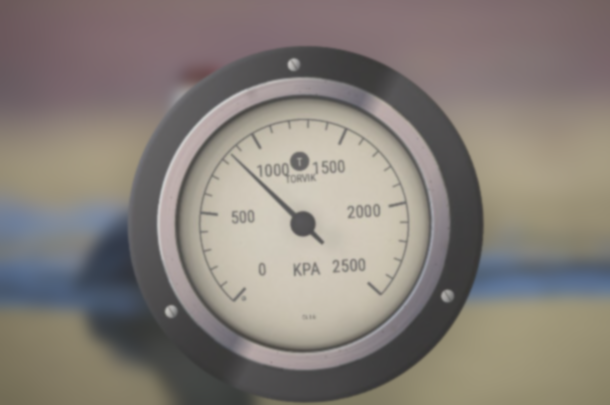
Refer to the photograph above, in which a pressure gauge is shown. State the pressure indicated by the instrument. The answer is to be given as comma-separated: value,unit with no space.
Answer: 850,kPa
